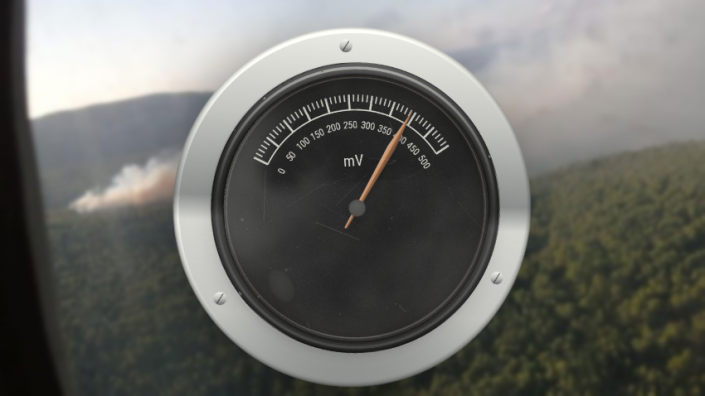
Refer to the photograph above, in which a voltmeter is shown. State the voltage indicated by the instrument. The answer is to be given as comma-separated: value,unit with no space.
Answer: 390,mV
